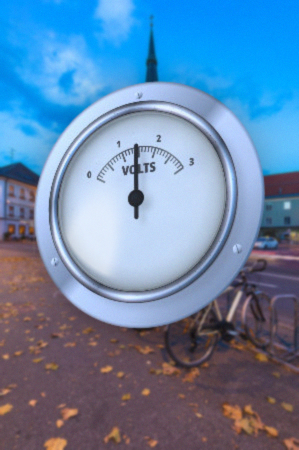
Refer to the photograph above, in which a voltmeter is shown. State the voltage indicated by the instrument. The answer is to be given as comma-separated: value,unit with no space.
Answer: 1.5,V
